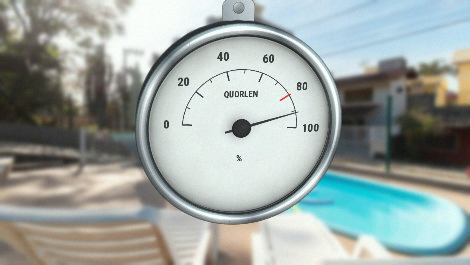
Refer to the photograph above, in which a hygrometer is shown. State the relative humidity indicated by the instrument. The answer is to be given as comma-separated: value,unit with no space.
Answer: 90,%
